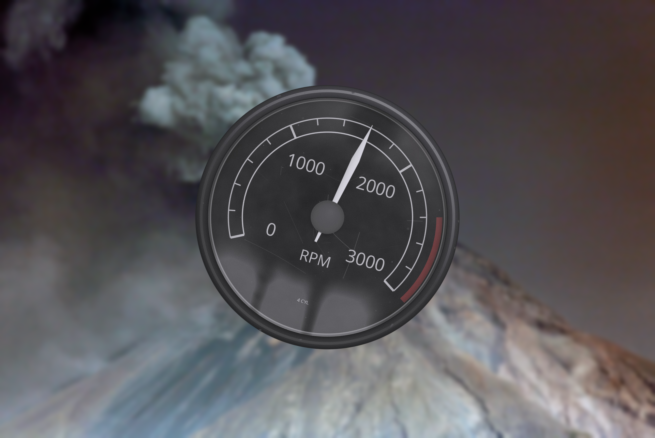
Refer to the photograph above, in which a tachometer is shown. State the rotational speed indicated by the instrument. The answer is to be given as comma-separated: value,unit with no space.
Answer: 1600,rpm
